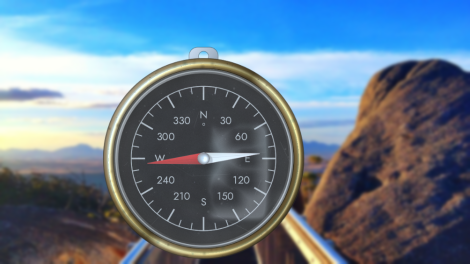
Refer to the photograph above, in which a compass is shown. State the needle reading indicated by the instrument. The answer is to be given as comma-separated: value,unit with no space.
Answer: 265,°
